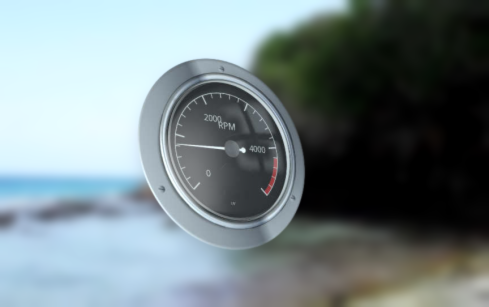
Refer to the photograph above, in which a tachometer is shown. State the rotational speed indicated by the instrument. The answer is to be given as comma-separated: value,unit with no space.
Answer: 800,rpm
